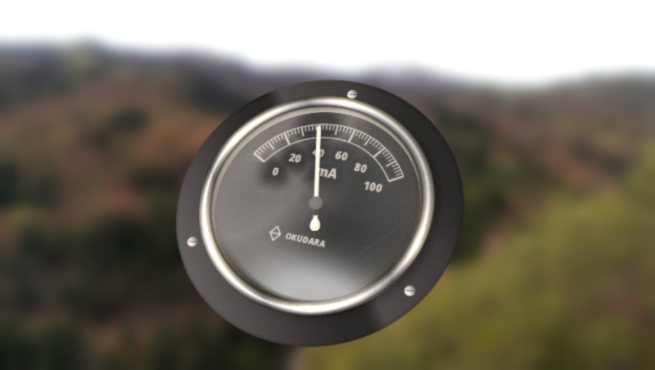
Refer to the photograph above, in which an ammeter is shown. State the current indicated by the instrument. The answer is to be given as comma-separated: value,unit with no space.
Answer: 40,mA
